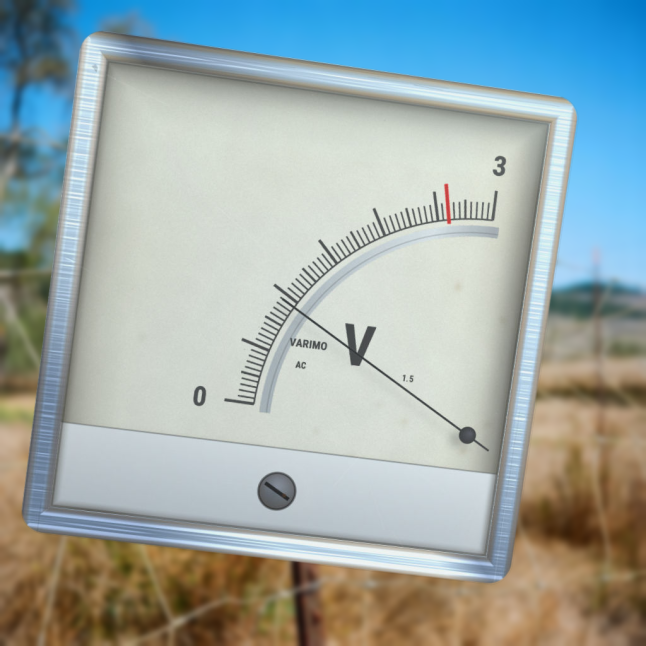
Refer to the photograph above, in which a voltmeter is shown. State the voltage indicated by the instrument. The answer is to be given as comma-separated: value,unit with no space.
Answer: 0.95,V
